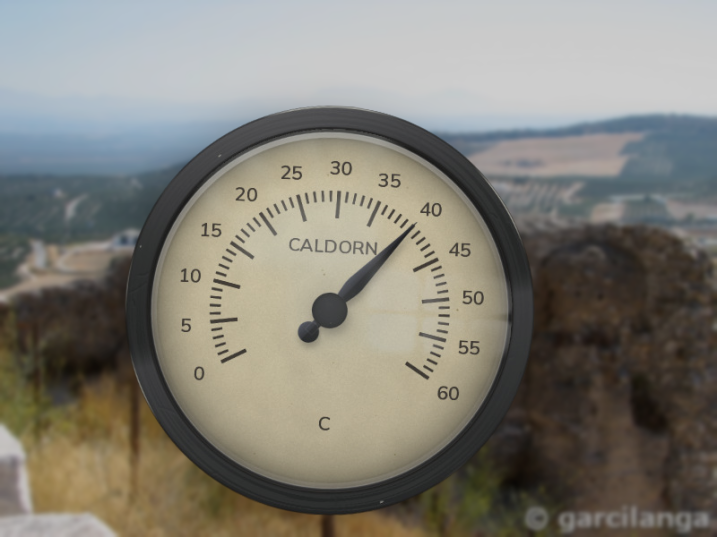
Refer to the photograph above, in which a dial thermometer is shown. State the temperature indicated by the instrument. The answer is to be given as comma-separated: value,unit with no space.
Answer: 40,°C
